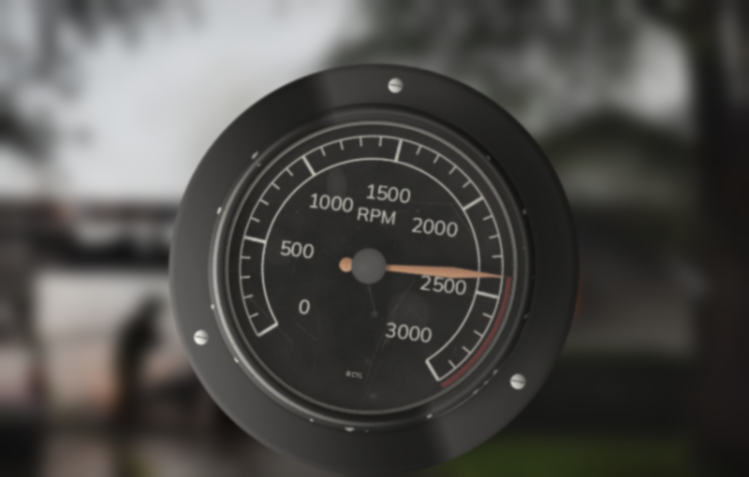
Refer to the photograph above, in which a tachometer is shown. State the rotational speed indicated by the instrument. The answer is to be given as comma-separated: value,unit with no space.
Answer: 2400,rpm
